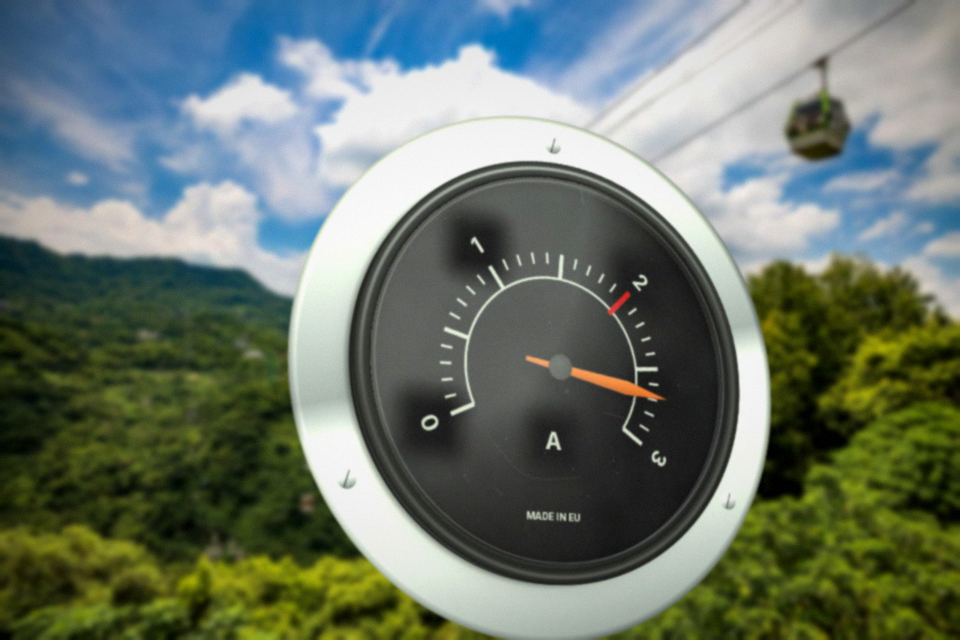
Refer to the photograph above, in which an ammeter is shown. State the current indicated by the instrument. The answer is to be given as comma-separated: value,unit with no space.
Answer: 2.7,A
